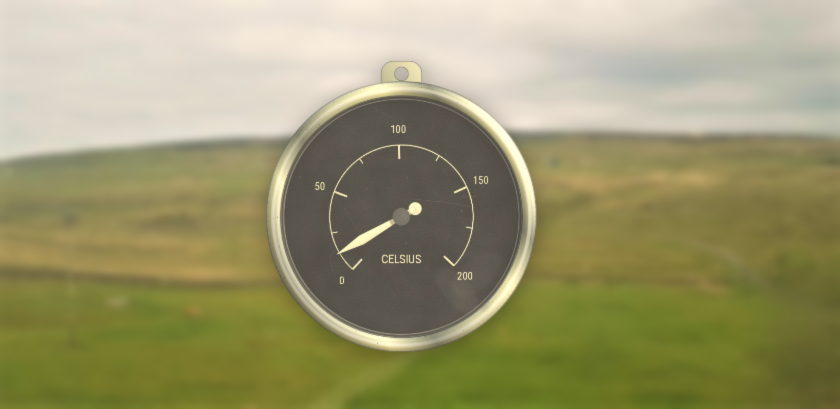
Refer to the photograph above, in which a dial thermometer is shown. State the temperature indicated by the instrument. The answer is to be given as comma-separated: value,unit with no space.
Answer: 12.5,°C
